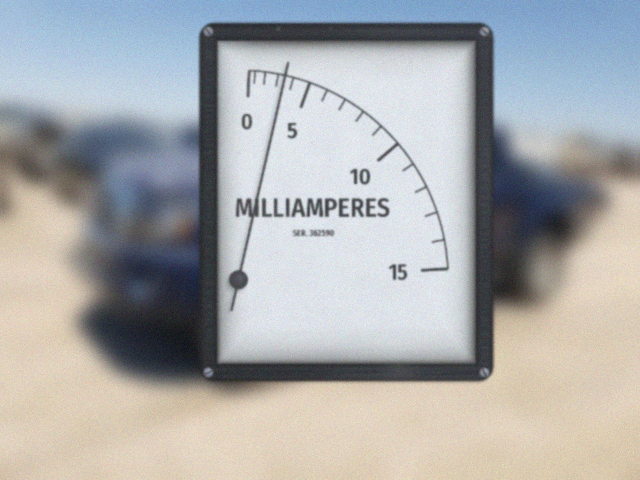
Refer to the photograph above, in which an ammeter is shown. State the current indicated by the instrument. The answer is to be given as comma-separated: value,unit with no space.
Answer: 3.5,mA
